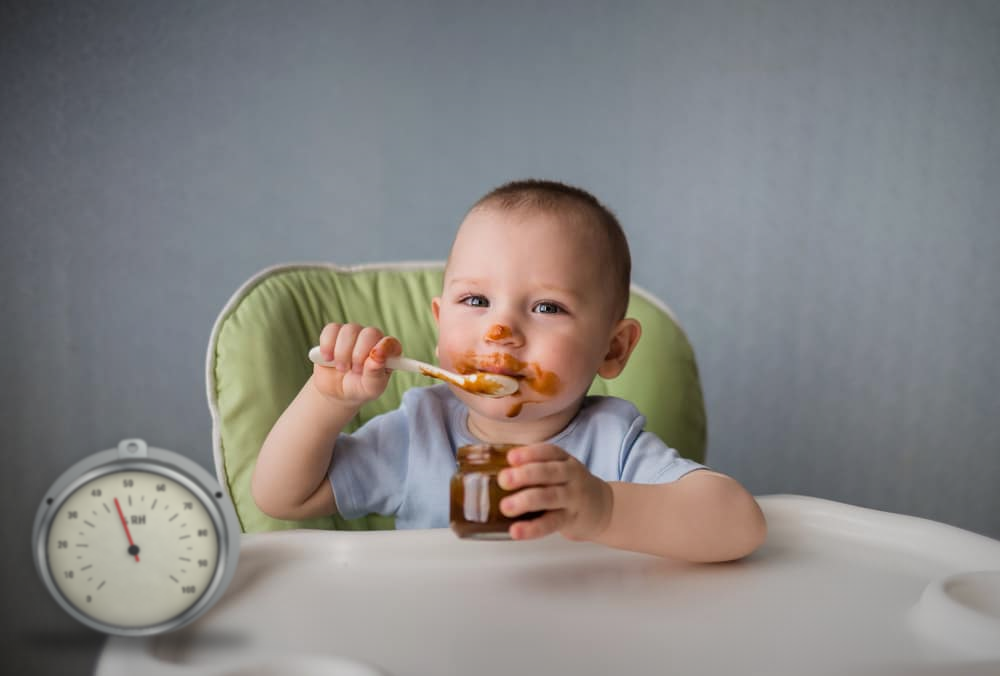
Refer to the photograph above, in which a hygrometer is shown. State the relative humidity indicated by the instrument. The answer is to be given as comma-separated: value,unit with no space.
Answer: 45,%
